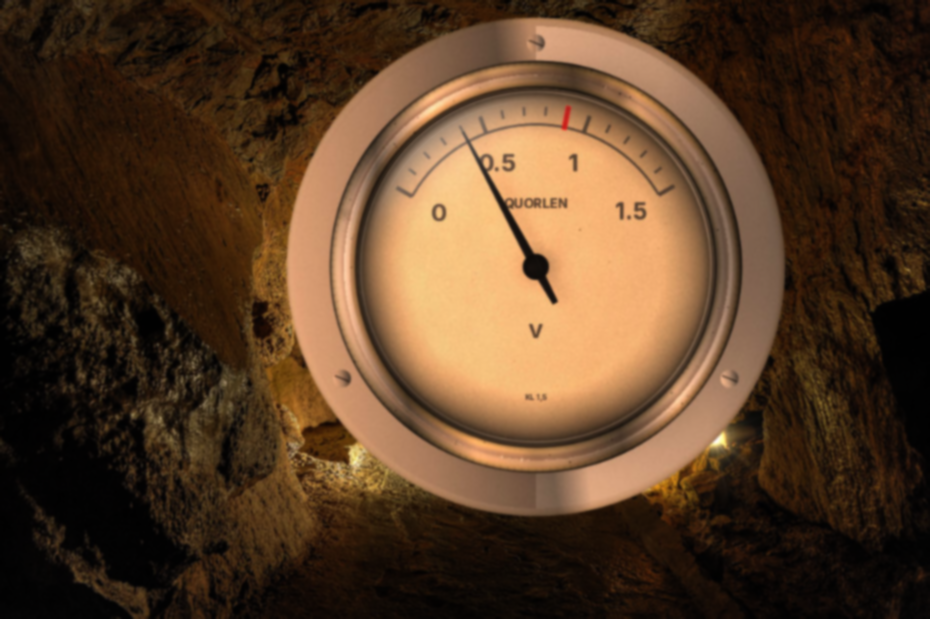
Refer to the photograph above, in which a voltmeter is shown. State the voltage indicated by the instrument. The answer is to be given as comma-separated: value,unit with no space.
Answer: 0.4,V
